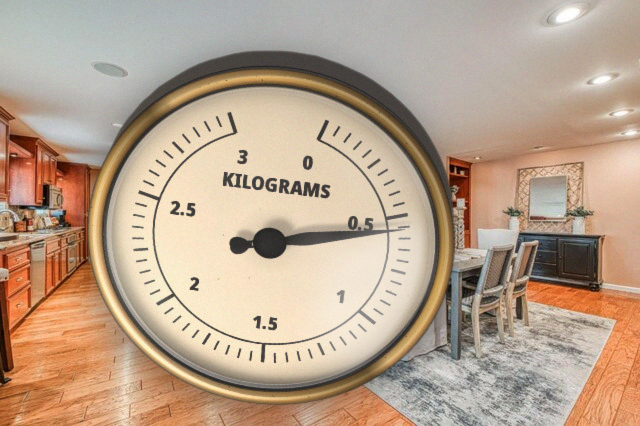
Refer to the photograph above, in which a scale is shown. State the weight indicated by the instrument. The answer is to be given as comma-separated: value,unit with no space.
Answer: 0.55,kg
